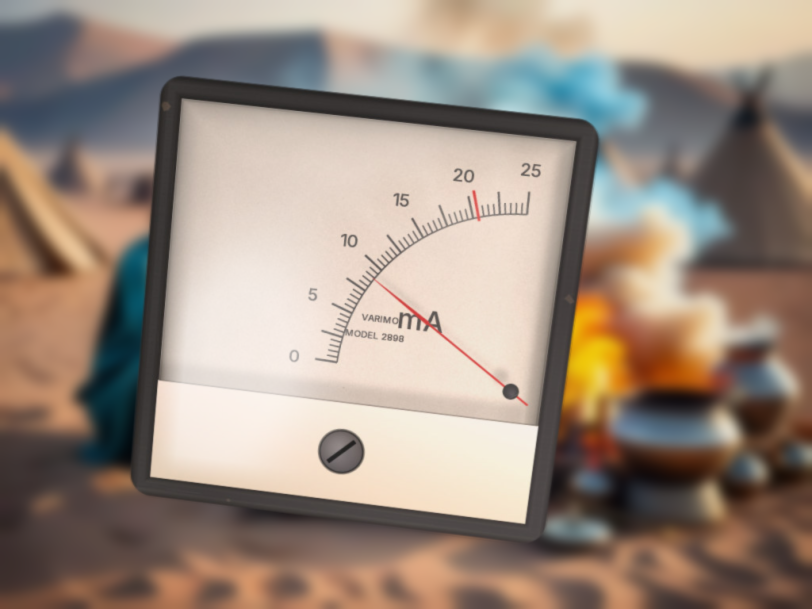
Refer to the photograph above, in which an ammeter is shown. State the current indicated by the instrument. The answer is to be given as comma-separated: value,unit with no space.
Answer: 9,mA
